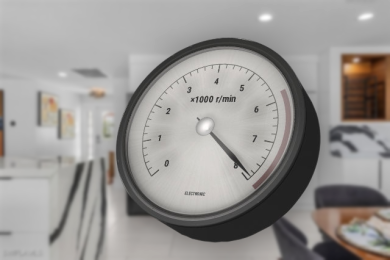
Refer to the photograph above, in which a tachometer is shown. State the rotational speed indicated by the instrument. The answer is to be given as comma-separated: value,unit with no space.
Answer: 7900,rpm
